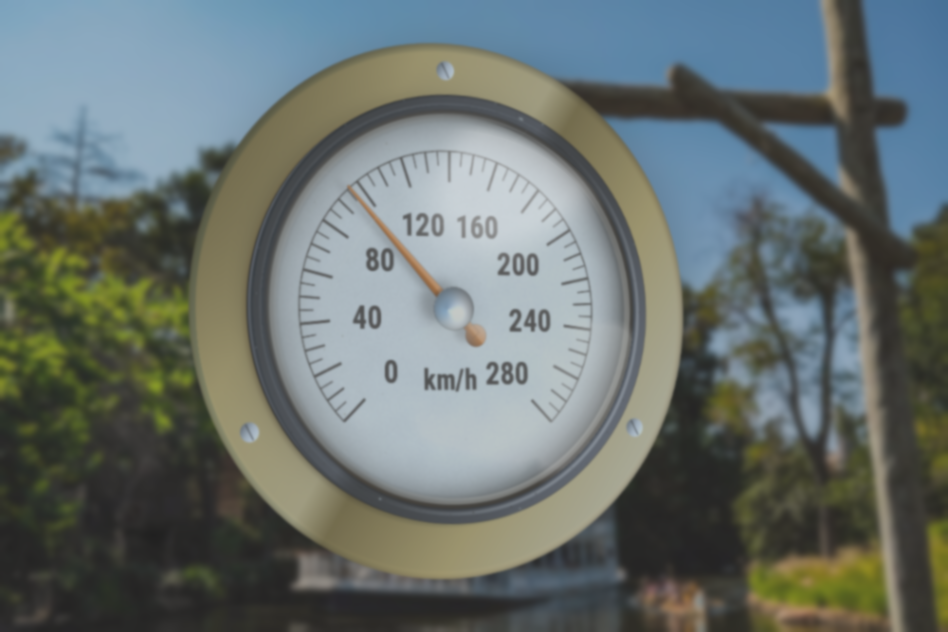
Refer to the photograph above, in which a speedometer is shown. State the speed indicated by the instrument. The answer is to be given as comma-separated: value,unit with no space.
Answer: 95,km/h
